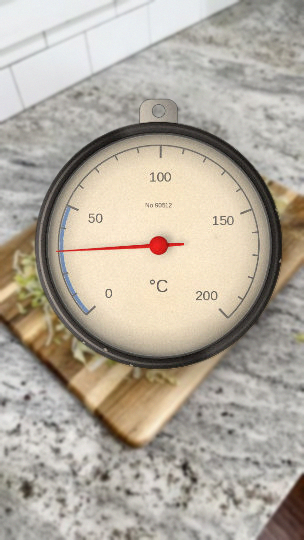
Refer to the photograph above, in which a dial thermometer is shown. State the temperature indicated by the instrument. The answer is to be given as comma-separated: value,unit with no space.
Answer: 30,°C
